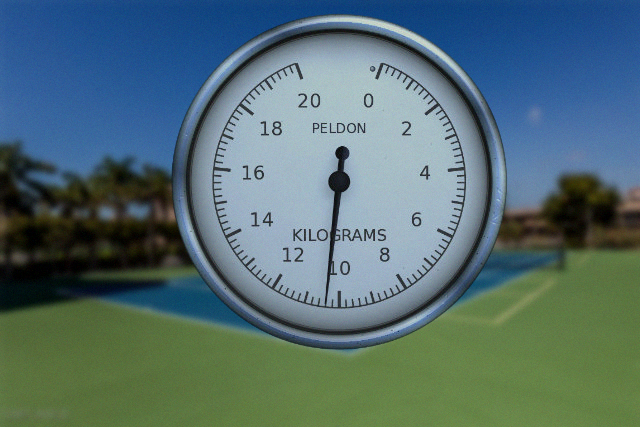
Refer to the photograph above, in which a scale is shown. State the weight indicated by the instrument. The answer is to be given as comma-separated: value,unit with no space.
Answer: 10.4,kg
